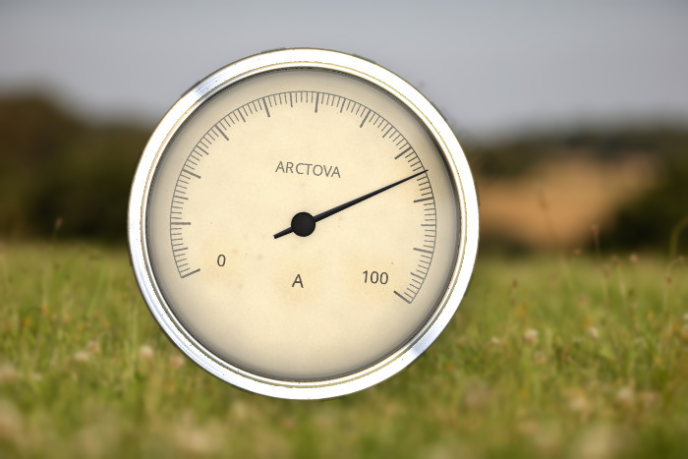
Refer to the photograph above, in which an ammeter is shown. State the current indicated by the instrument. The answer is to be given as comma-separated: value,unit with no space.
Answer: 75,A
